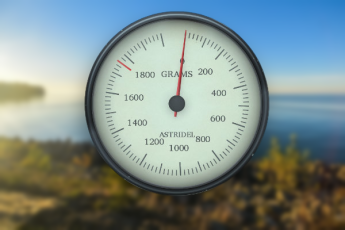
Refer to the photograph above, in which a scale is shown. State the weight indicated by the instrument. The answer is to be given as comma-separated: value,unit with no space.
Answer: 0,g
